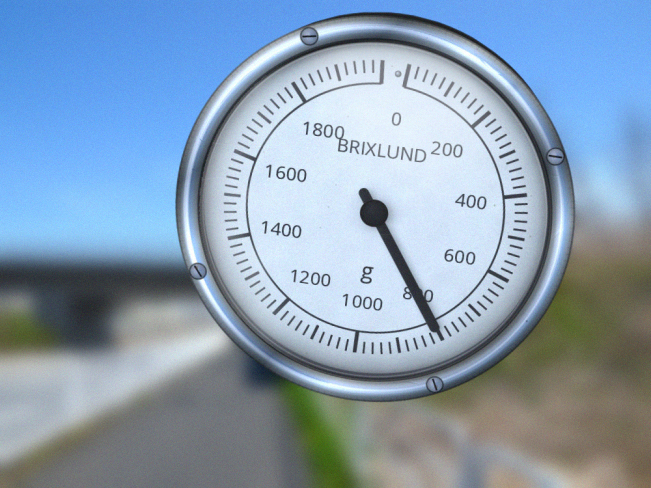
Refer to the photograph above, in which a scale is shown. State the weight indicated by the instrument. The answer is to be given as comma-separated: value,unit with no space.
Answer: 800,g
